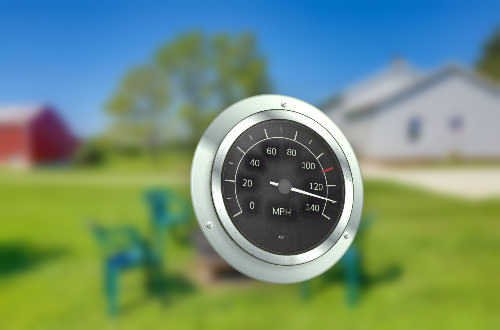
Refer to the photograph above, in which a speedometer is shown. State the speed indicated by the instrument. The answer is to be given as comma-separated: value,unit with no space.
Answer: 130,mph
